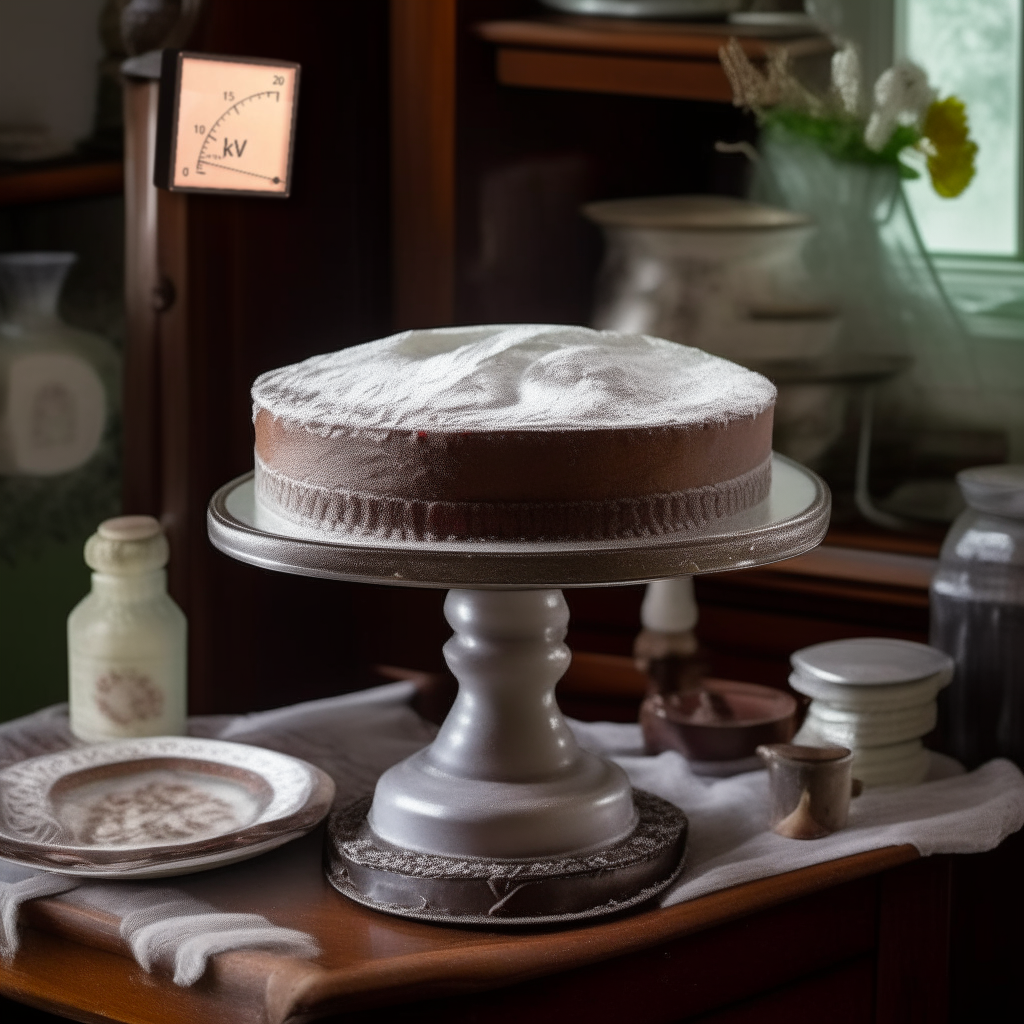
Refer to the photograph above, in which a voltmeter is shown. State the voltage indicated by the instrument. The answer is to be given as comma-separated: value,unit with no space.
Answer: 5,kV
